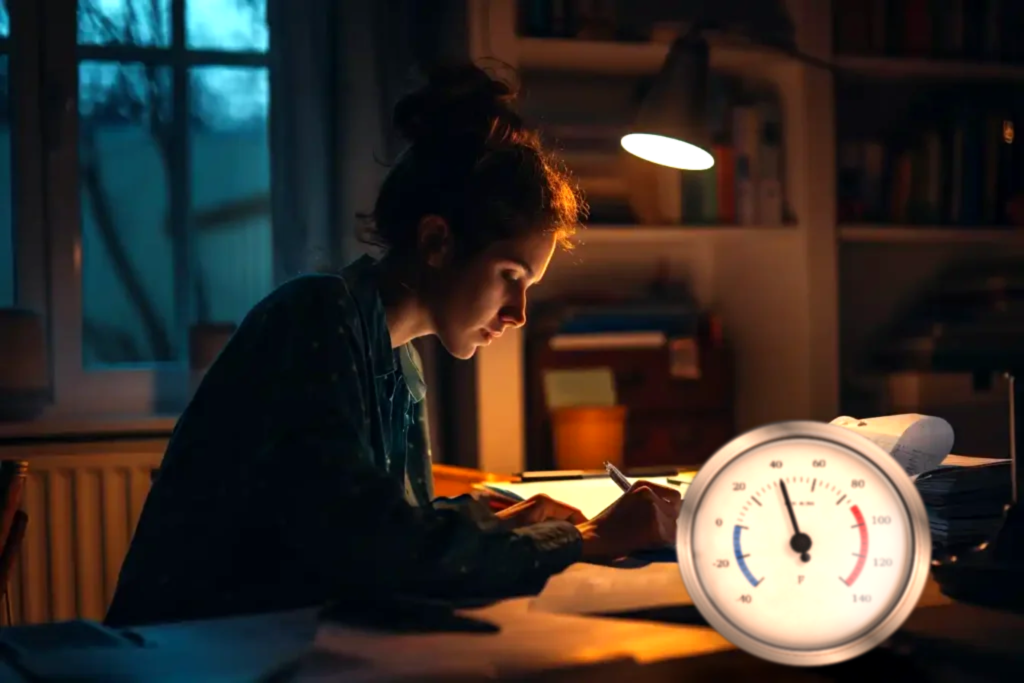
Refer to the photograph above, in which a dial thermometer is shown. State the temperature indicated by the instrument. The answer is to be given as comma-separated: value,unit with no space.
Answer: 40,°F
